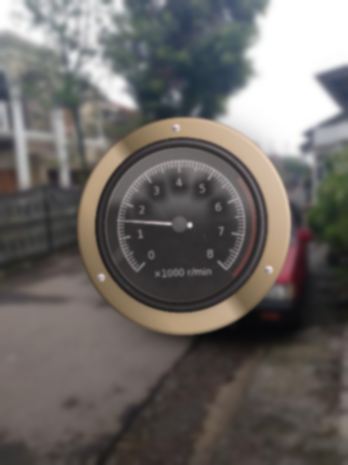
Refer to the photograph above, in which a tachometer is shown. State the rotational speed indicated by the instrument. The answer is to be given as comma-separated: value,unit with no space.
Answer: 1500,rpm
